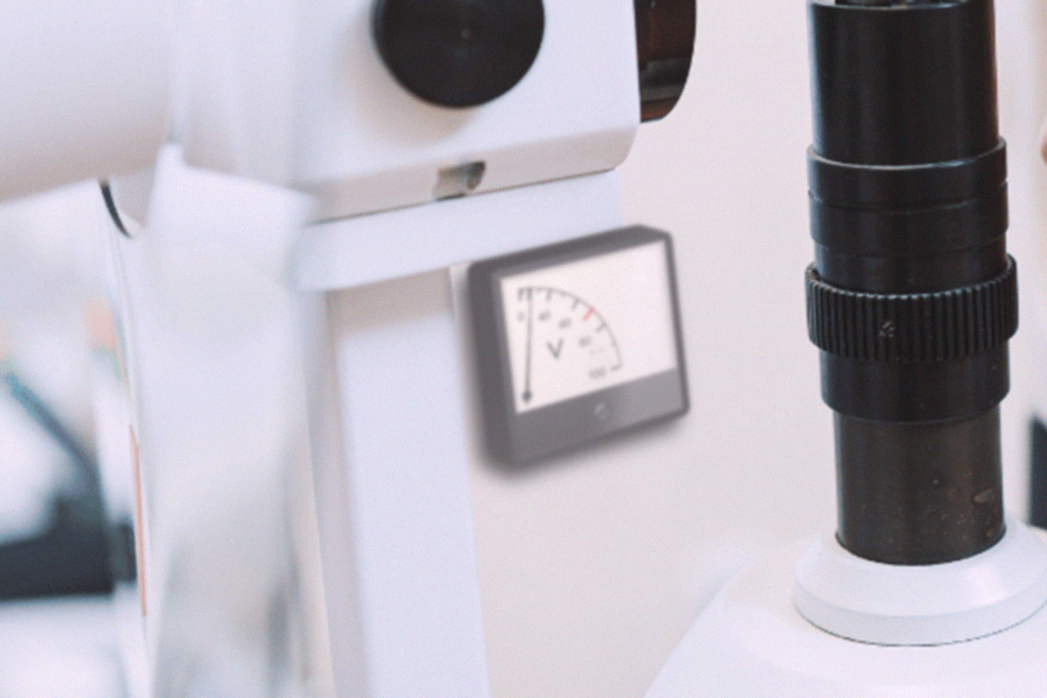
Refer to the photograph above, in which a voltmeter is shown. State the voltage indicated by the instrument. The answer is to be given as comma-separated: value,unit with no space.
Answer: 20,V
